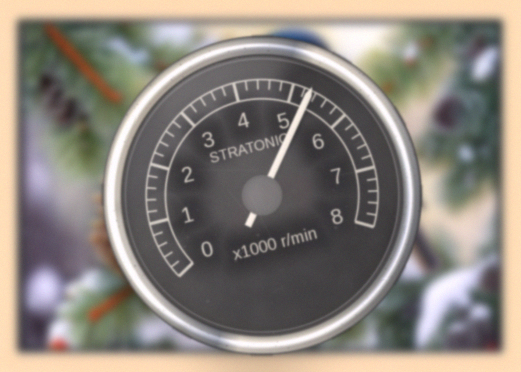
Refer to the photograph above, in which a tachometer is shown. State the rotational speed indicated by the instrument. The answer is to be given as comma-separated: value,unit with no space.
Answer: 5300,rpm
